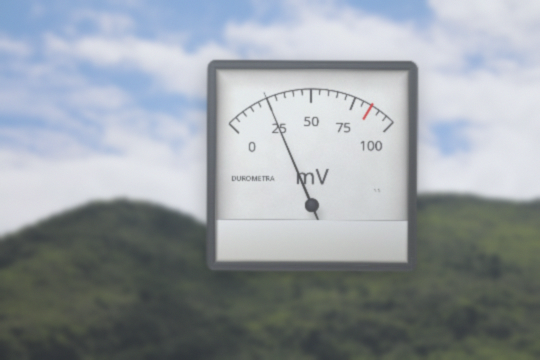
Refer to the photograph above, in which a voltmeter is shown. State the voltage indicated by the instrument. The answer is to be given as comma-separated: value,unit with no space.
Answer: 25,mV
